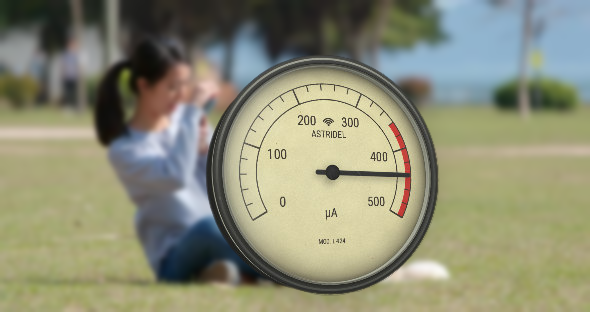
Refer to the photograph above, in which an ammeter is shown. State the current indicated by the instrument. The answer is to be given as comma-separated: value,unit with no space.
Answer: 440,µA
